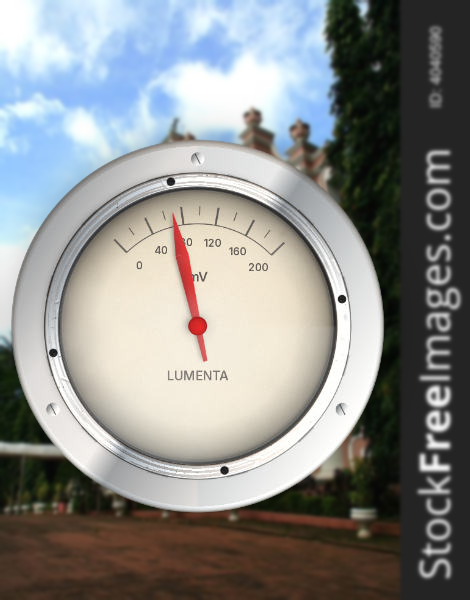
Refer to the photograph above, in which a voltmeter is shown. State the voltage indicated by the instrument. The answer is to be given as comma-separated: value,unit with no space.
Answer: 70,mV
